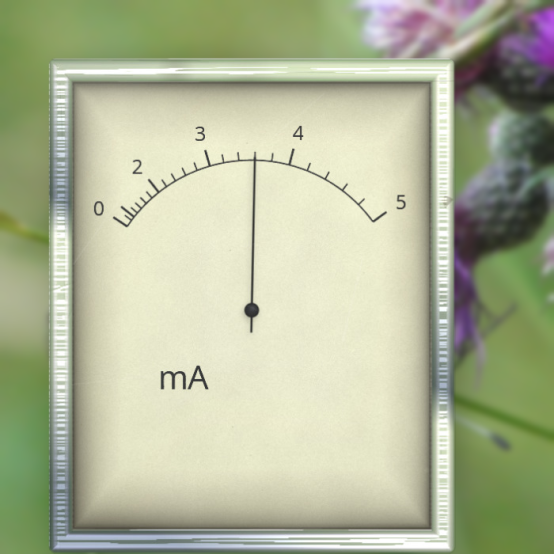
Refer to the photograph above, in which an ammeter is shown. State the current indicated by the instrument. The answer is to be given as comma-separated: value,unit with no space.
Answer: 3.6,mA
